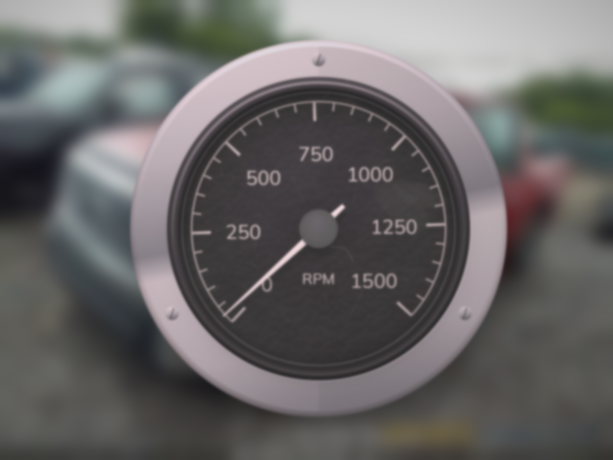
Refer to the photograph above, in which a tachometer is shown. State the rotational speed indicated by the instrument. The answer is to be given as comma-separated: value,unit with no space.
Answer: 25,rpm
